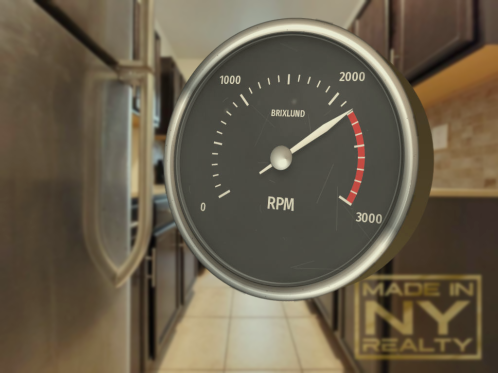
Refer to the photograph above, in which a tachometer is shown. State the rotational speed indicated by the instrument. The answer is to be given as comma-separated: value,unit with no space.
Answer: 2200,rpm
